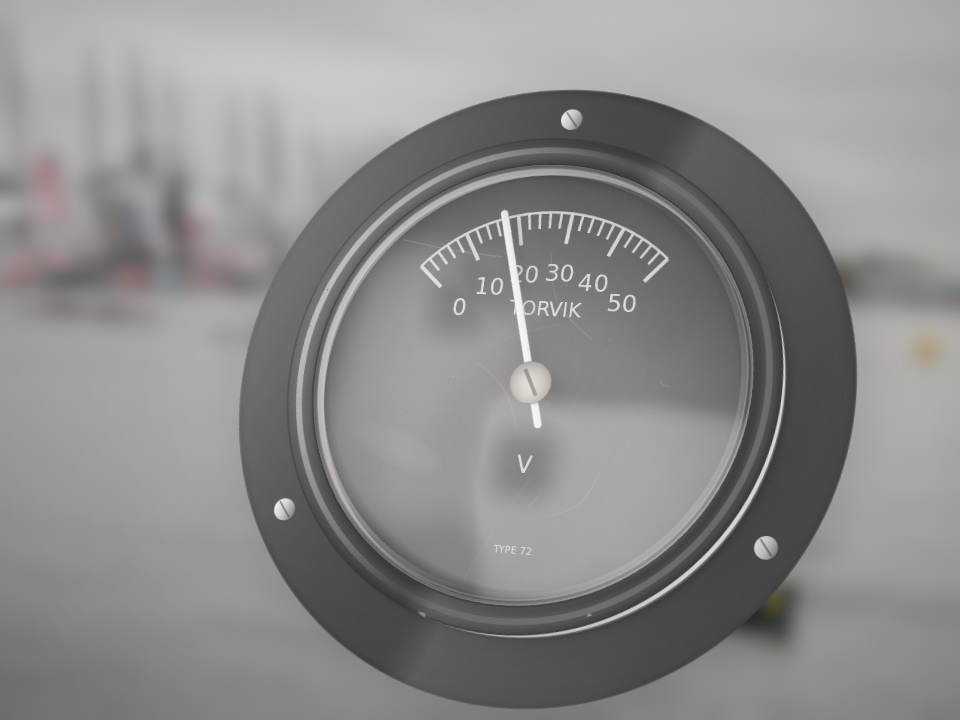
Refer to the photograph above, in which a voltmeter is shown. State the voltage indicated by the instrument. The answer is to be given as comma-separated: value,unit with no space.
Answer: 18,V
